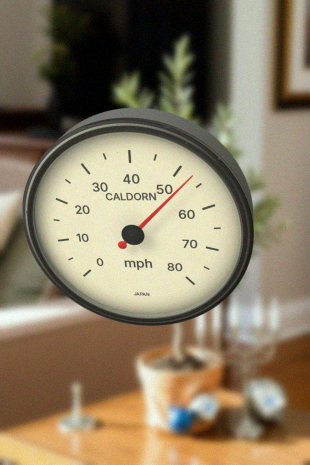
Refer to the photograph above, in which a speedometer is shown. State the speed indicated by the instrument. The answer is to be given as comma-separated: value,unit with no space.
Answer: 52.5,mph
